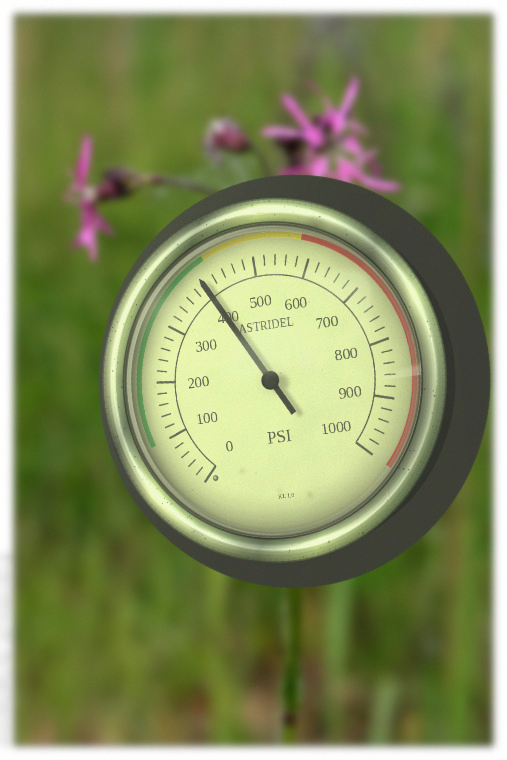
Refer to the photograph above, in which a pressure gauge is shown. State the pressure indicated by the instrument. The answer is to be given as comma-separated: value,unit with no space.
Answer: 400,psi
